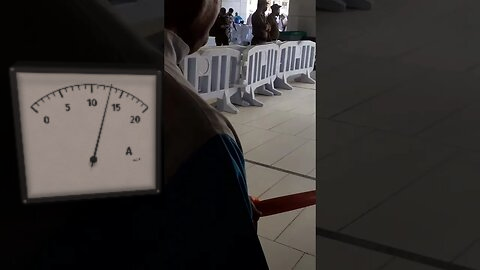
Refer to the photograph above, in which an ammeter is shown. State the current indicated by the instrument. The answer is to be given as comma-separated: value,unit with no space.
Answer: 13,A
